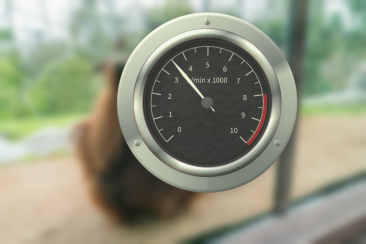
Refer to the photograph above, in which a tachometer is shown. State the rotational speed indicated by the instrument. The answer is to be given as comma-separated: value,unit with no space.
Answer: 3500,rpm
